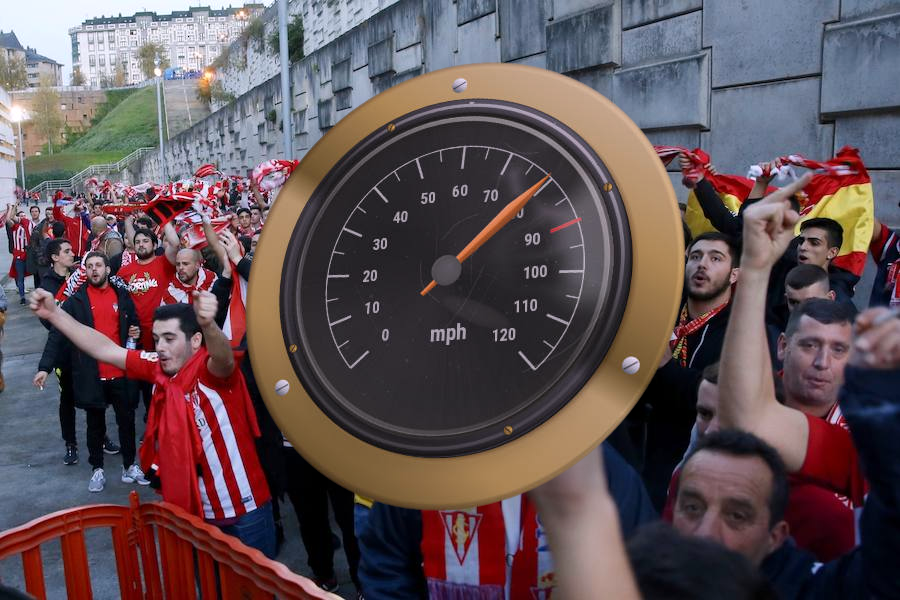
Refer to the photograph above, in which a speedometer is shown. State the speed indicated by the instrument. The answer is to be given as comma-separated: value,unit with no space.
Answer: 80,mph
